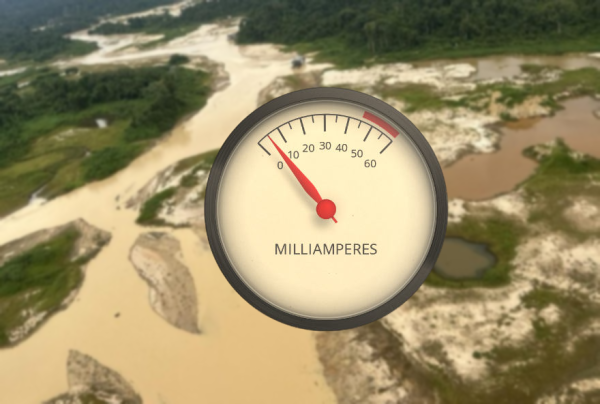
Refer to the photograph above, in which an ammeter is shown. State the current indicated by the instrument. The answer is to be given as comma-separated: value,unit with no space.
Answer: 5,mA
